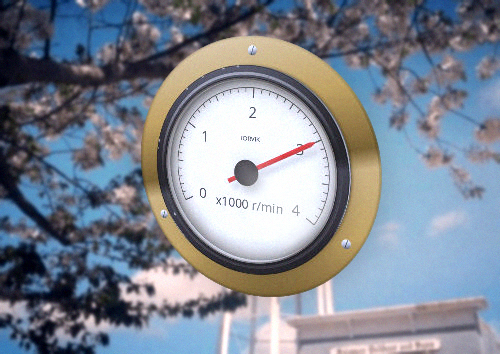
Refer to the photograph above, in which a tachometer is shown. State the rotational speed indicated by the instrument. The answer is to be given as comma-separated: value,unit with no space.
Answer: 3000,rpm
